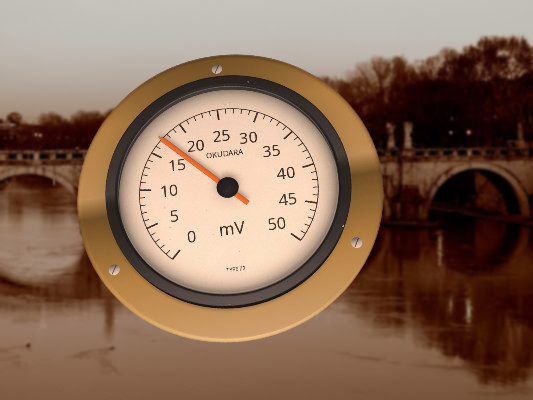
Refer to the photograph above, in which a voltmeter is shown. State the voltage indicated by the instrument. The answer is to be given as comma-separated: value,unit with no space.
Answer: 17,mV
